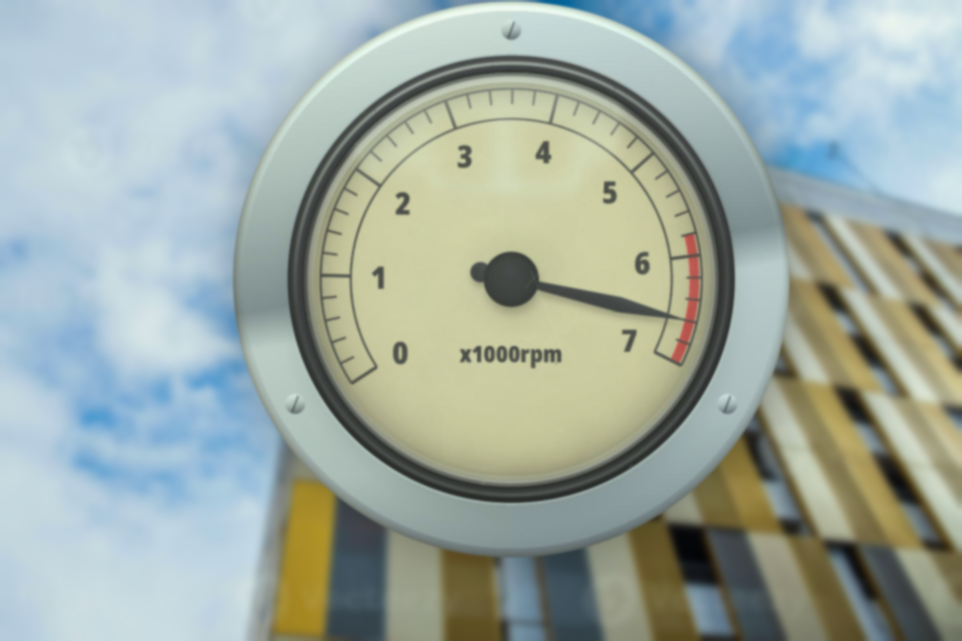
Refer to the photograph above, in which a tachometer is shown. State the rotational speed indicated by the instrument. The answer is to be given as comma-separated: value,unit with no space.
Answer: 6600,rpm
